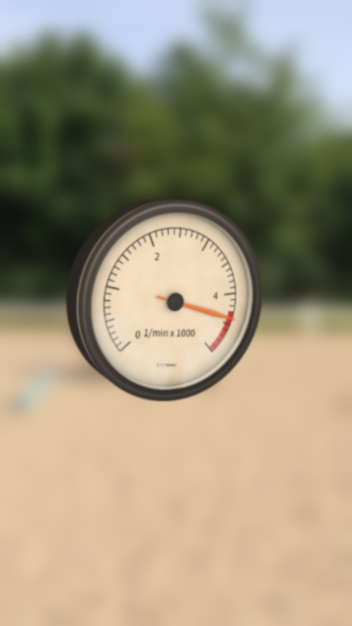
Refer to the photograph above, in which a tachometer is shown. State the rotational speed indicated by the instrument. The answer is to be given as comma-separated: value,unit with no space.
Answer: 4400,rpm
